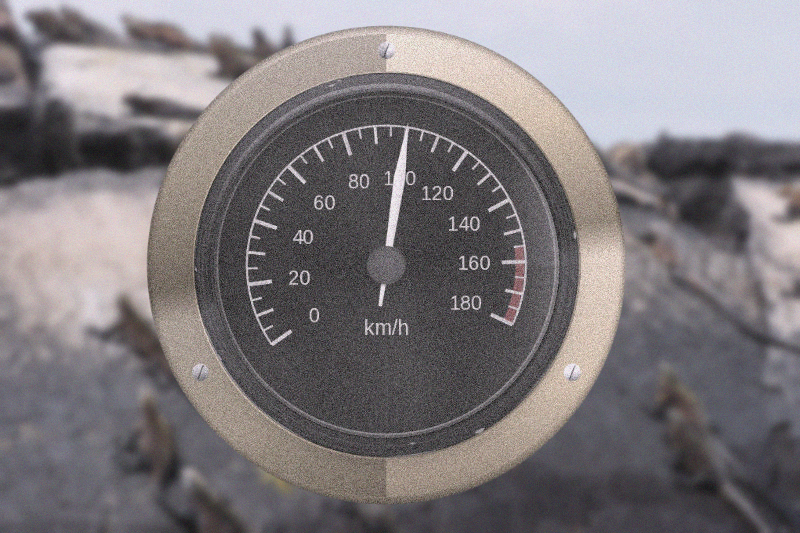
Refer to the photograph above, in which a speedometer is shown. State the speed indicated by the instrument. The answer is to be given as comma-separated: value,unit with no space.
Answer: 100,km/h
